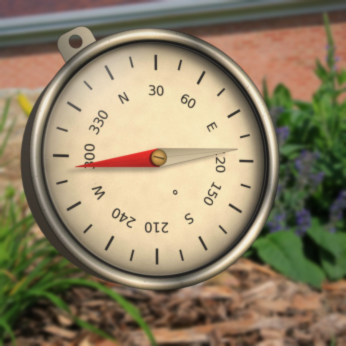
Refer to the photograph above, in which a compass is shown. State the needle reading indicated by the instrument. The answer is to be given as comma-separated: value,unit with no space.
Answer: 292.5,°
